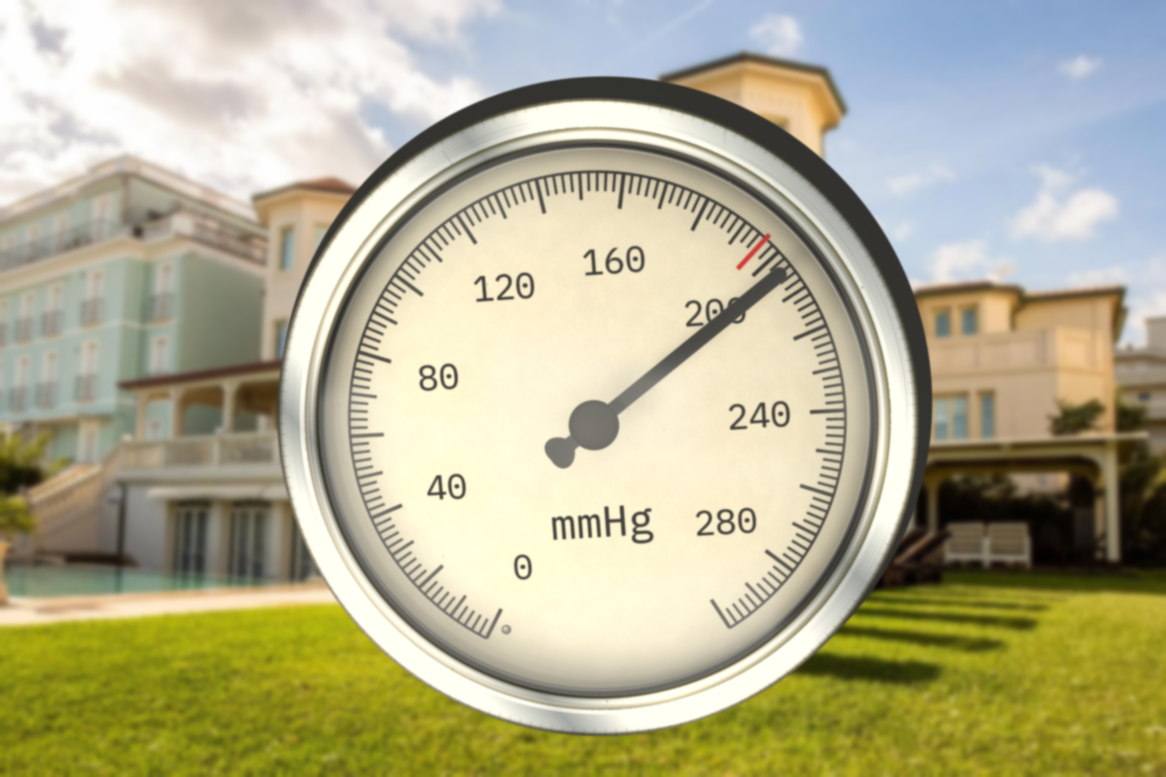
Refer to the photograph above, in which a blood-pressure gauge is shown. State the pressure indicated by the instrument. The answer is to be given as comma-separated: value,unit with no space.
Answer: 204,mmHg
